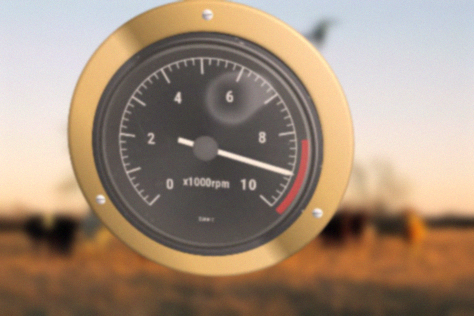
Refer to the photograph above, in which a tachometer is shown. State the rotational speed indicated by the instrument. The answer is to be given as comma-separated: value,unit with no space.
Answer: 9000,rpm
